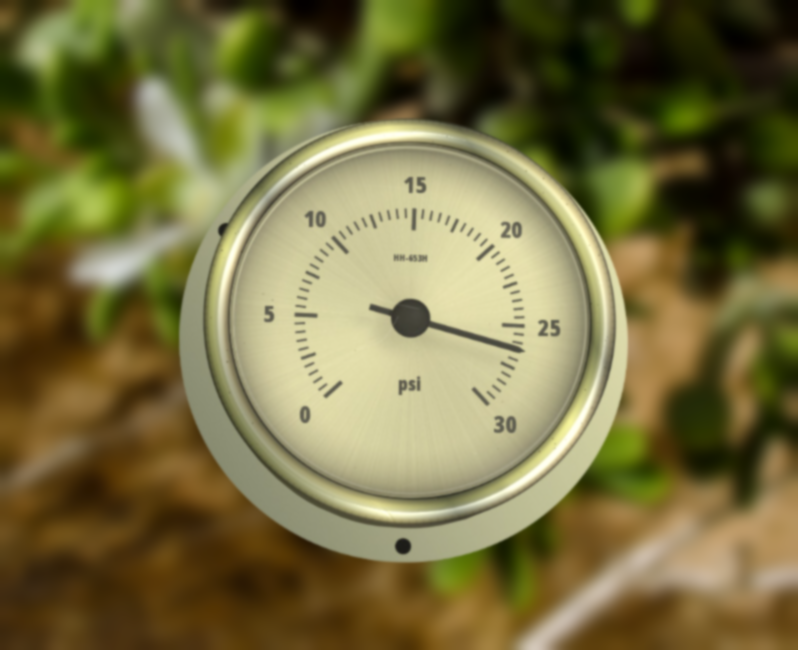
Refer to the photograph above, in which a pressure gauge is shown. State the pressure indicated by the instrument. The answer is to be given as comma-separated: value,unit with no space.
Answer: 26.5,psi
